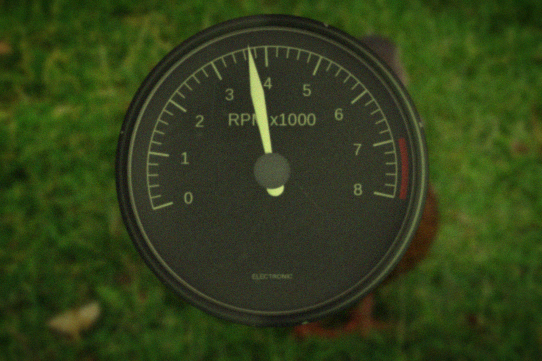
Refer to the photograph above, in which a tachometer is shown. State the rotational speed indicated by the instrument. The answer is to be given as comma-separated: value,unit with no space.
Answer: 3700,rpm
